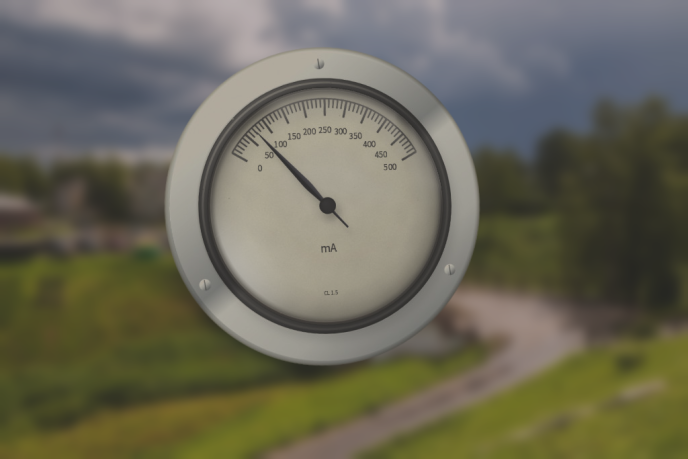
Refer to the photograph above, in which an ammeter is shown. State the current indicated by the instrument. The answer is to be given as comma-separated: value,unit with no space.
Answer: 70,mA
